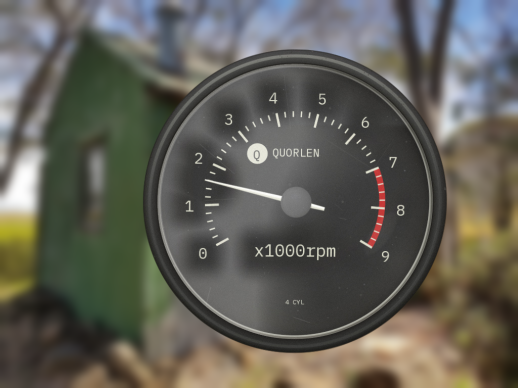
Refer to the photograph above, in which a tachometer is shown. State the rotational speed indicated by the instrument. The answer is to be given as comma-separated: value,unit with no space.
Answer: 1600,rpm
